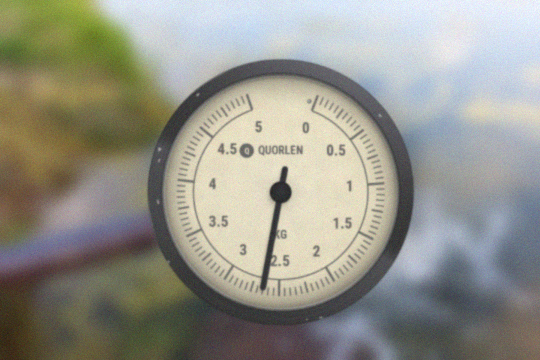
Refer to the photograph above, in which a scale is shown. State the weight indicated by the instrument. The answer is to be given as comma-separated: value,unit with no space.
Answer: 2.65,kg
